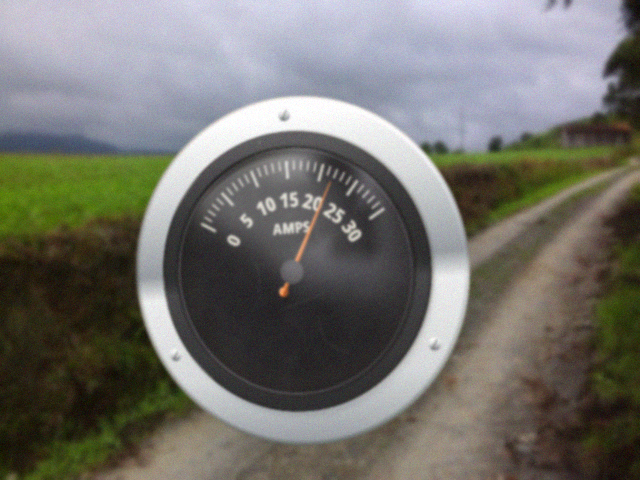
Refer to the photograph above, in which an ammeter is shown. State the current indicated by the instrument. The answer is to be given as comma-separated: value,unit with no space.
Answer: 22,A
